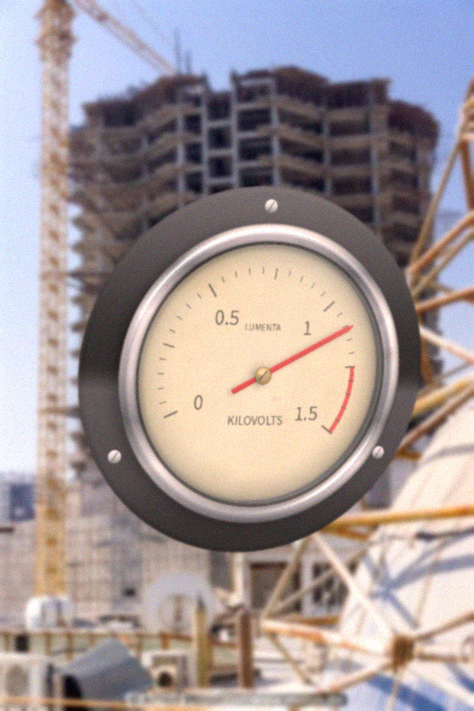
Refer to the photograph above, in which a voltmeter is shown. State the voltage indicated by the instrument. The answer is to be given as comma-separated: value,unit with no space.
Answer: 1.1,kV
